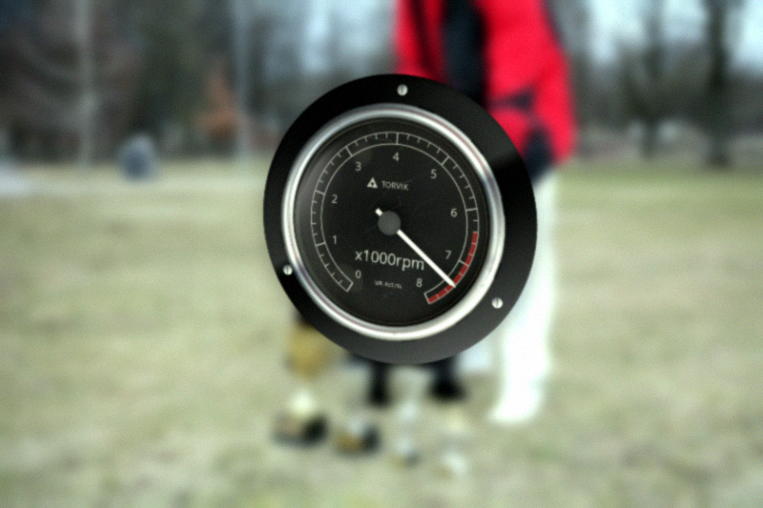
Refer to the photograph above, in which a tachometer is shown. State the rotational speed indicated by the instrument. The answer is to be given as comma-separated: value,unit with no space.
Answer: 7400,rpm
